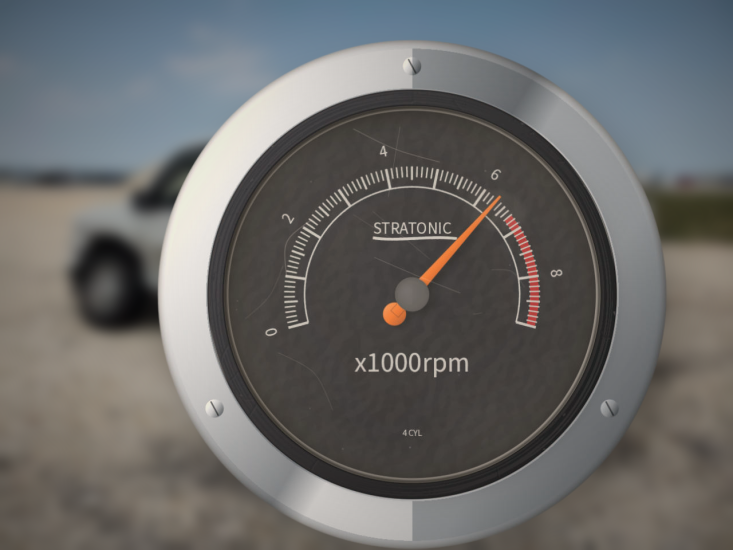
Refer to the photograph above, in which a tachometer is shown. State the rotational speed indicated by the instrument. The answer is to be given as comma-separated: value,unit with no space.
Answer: 6300,rpm
